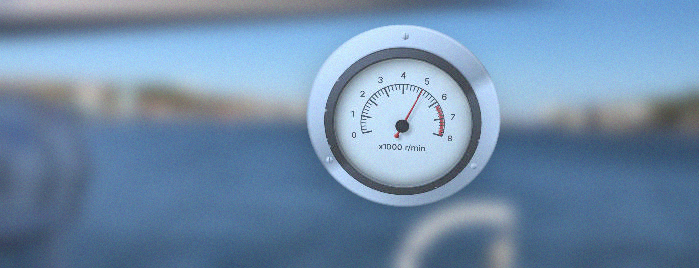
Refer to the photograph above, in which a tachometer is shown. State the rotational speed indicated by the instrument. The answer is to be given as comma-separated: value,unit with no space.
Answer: 5000,rpm
